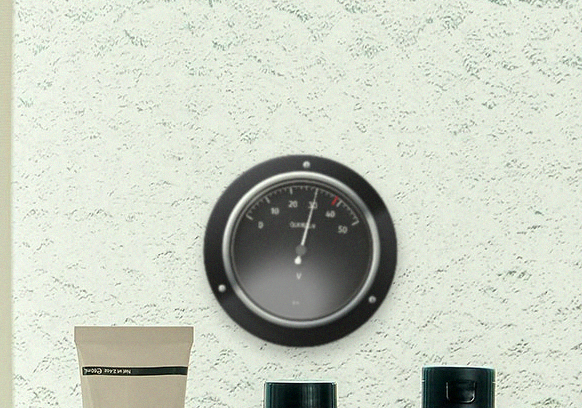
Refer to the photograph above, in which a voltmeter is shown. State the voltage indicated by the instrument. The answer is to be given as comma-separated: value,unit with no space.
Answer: 30,V
